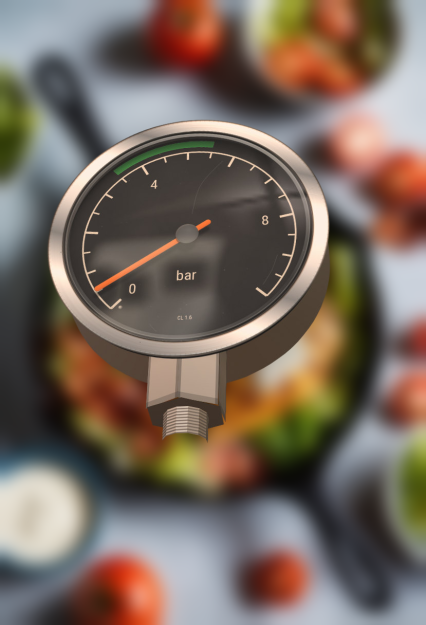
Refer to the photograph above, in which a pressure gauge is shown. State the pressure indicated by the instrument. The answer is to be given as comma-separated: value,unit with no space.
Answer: 0.5,bar
